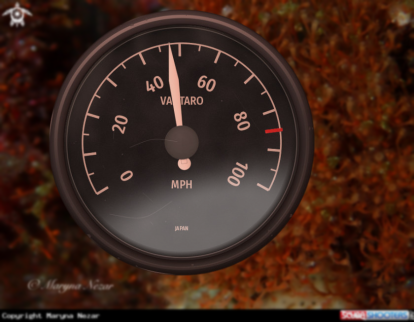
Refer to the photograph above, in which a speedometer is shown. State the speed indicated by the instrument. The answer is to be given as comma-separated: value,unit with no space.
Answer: 47.5,mph
